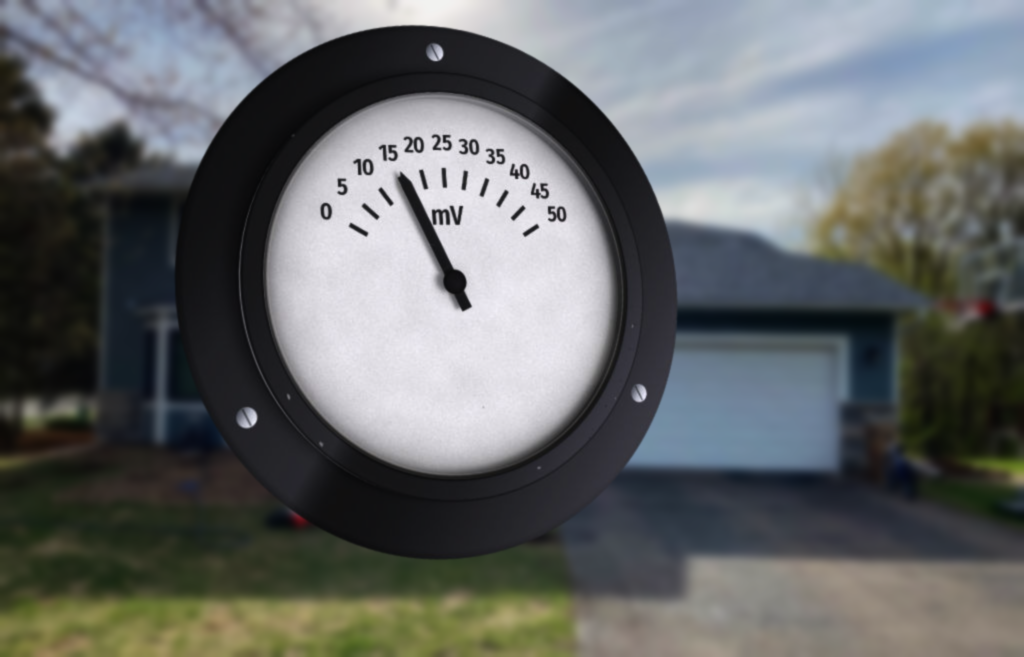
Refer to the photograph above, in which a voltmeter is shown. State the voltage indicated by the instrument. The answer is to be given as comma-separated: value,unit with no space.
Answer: 15,mV
